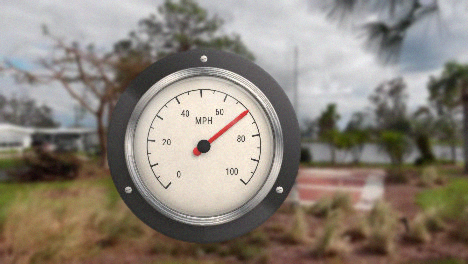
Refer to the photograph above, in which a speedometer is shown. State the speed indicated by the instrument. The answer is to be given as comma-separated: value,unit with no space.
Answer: 70,mph
